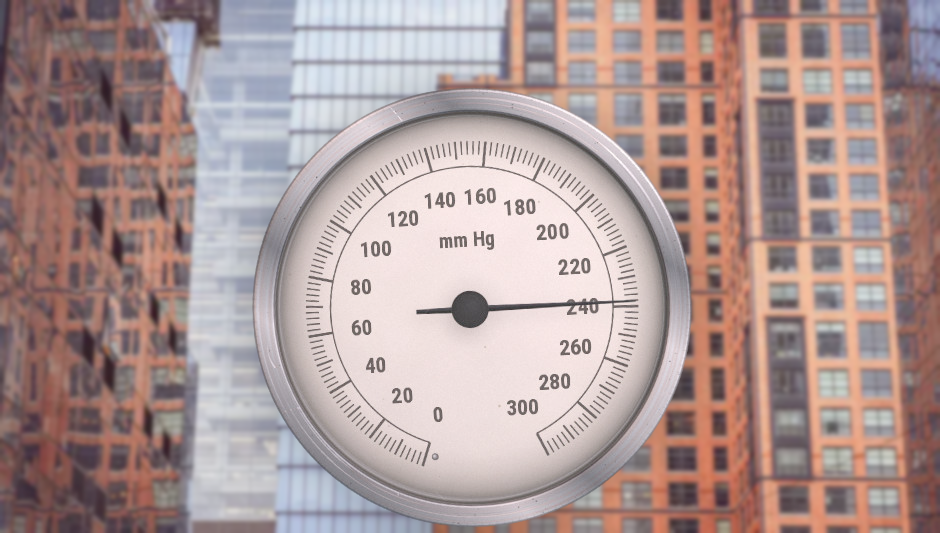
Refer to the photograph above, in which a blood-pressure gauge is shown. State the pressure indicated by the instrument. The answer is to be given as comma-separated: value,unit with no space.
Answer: 238,mmHg
